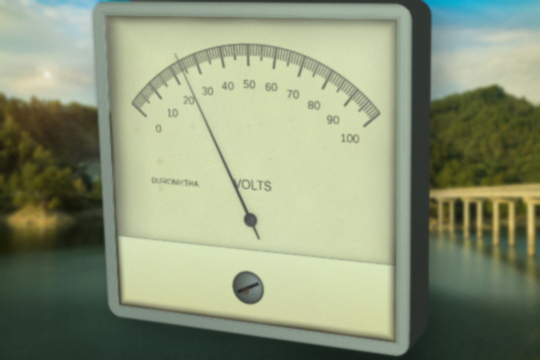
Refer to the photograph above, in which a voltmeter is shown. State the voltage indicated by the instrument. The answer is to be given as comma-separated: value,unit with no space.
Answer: 25,V
